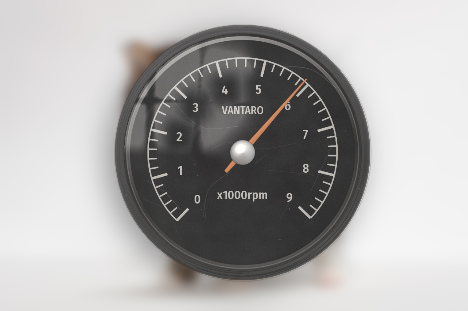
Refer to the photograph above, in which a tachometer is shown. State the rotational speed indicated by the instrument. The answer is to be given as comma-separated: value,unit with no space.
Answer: 5900,rpm
